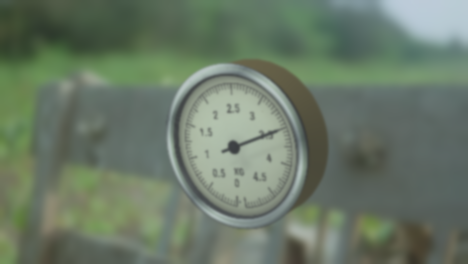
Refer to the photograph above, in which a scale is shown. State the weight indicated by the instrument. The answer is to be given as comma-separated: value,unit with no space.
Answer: 3.5,kg
